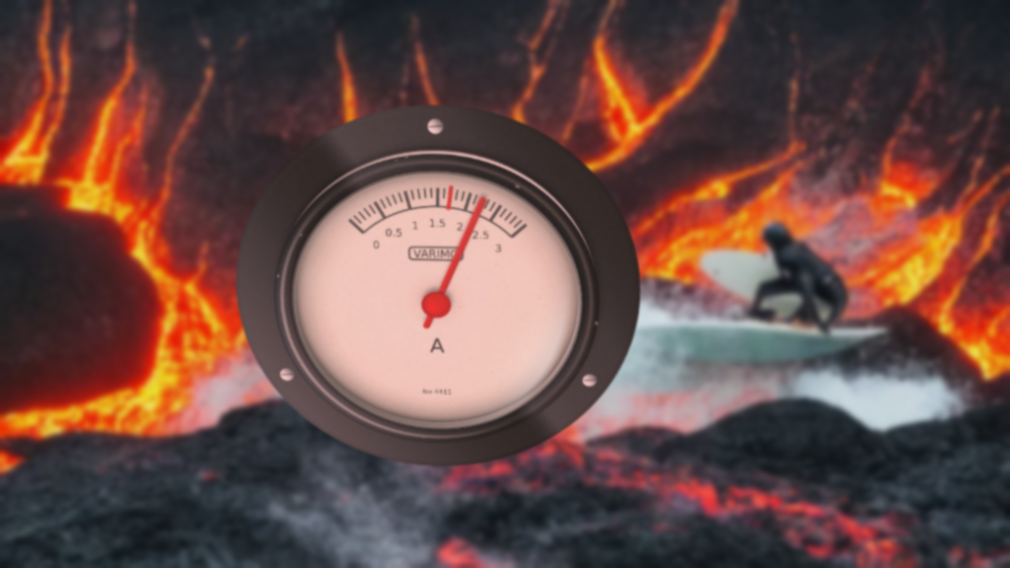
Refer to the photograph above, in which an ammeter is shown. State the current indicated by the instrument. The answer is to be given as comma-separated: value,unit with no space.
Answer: 2.2,A
